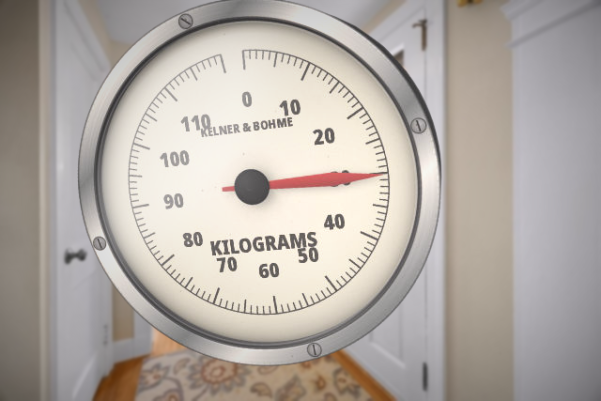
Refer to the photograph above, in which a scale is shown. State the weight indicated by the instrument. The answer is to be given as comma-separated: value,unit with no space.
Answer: 30,kg
